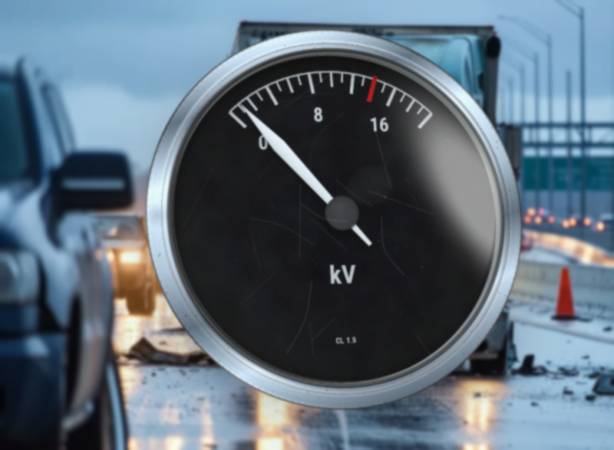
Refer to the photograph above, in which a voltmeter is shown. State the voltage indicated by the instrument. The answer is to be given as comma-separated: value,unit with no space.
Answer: 1,kV
